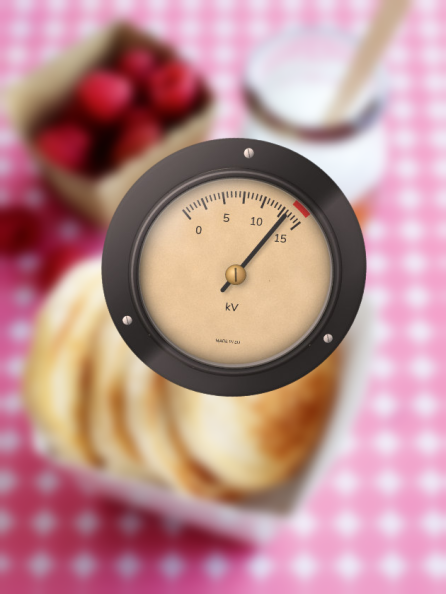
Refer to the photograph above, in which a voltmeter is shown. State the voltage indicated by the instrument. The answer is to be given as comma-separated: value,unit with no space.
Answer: 13,kV
